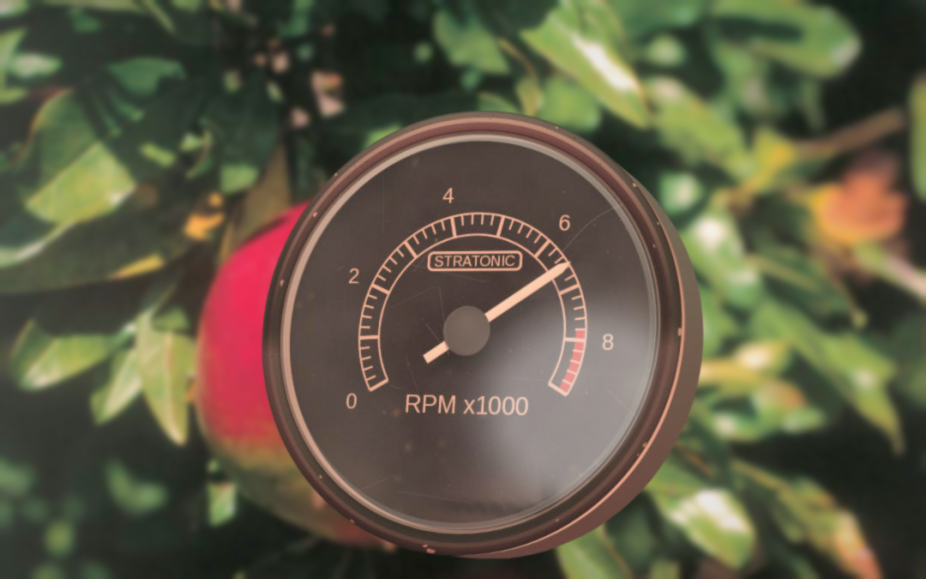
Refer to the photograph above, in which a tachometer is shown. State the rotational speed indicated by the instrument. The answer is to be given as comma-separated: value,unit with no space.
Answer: 6600,rpm
